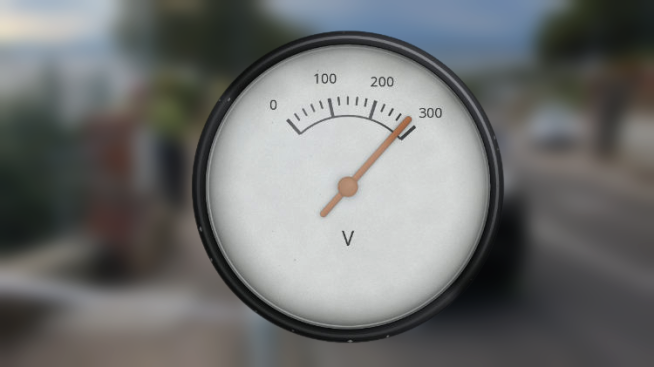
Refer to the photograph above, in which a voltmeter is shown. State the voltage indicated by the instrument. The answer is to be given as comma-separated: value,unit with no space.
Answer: 280,V
